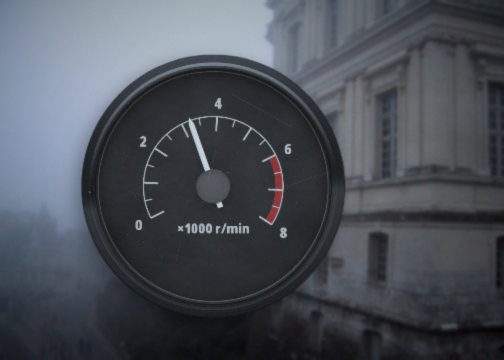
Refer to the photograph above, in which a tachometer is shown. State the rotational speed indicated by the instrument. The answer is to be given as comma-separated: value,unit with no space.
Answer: 3250,rpm
